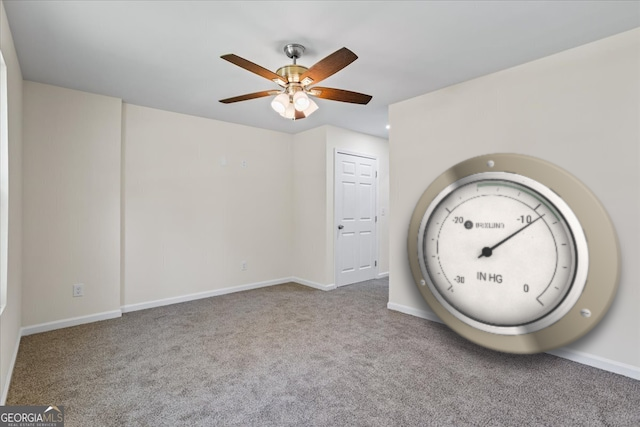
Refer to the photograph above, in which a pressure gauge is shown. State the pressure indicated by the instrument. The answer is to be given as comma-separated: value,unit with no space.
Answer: -9,inHg
